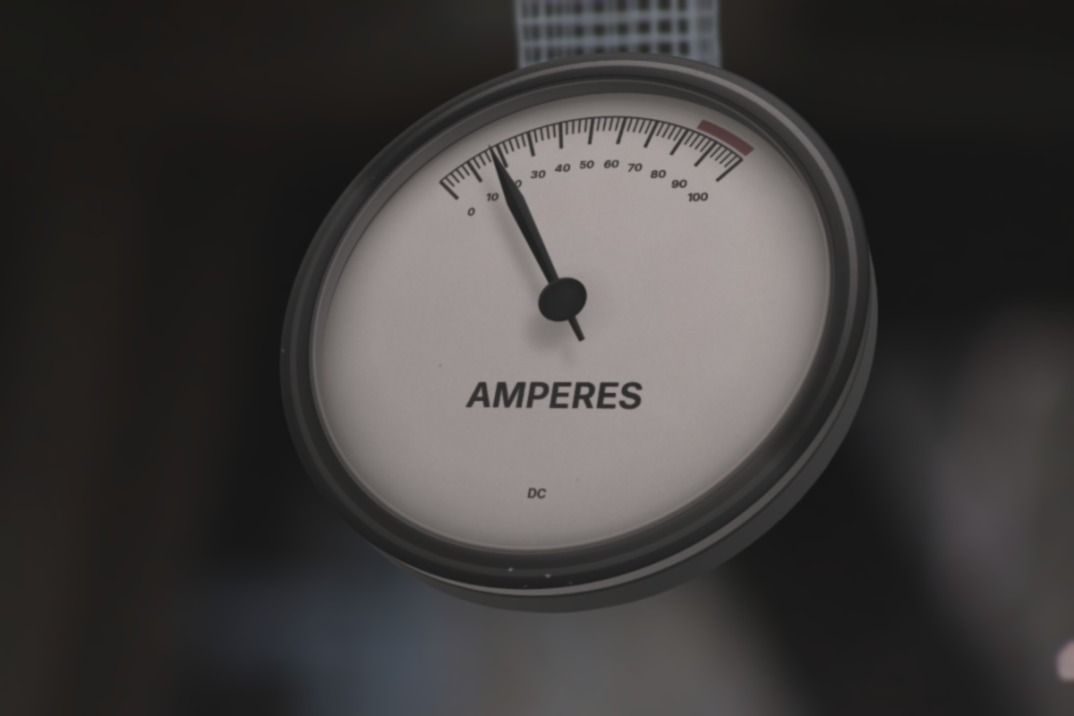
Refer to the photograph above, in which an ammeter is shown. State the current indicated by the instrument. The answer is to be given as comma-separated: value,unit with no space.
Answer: 18,A
